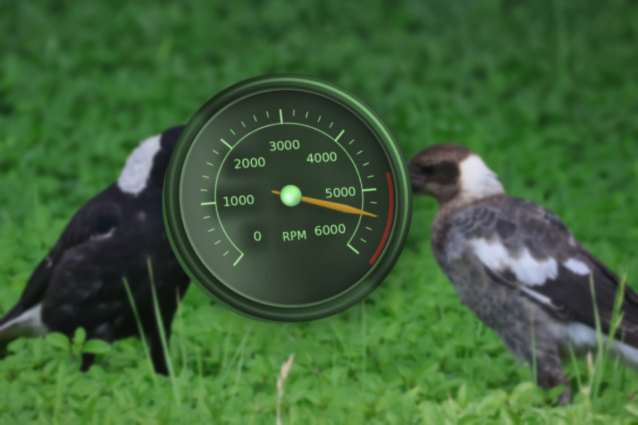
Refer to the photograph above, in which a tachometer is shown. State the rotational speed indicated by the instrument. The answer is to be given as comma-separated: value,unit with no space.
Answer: 5400,rpm
